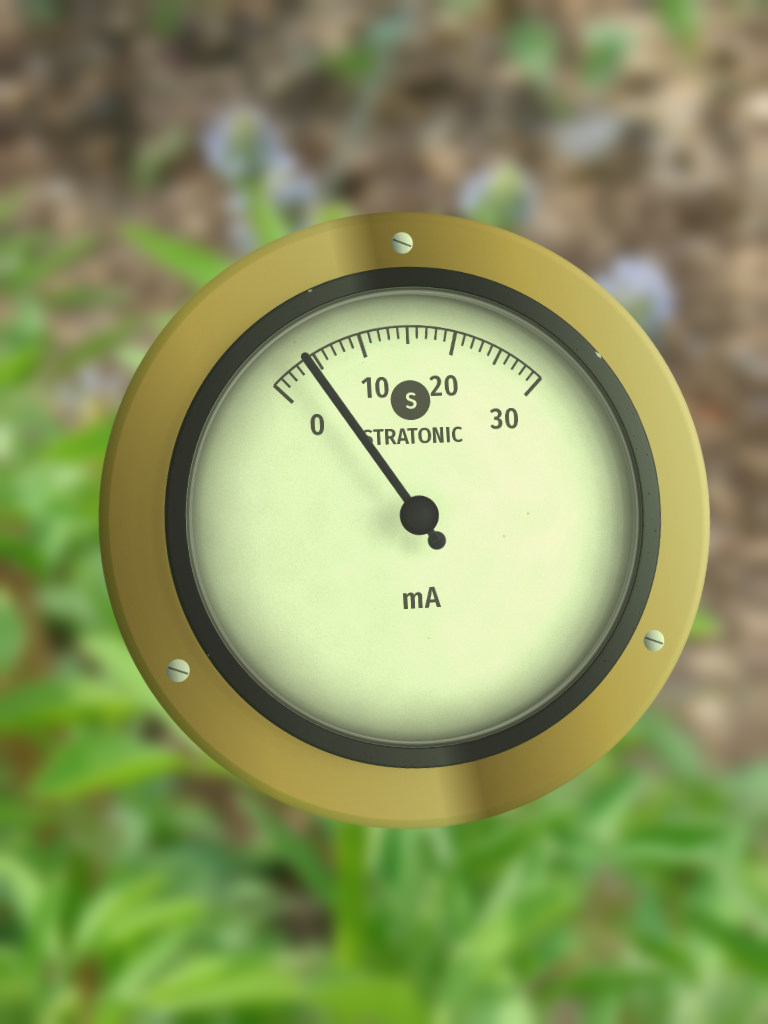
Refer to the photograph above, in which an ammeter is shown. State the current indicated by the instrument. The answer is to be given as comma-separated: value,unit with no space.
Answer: 4,mA
